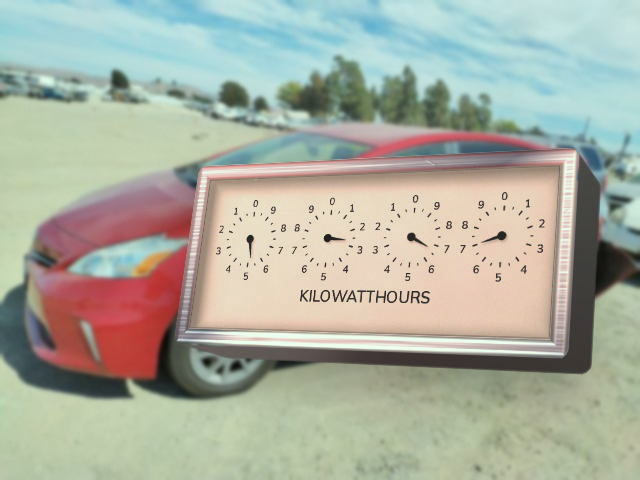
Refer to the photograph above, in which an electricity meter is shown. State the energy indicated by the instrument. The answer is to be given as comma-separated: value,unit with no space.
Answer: 5267,kWh
